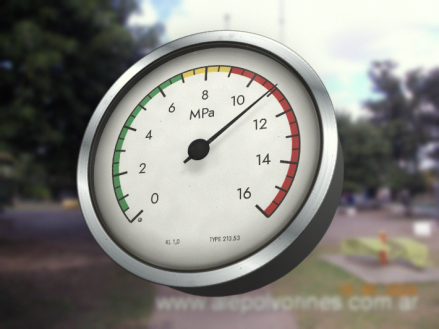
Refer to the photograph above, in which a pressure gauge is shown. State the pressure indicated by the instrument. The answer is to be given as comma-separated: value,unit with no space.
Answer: 11,MPa
